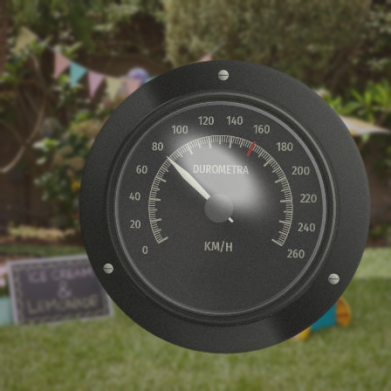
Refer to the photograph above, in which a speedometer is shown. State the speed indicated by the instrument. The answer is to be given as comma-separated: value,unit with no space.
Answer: 80,km/h
